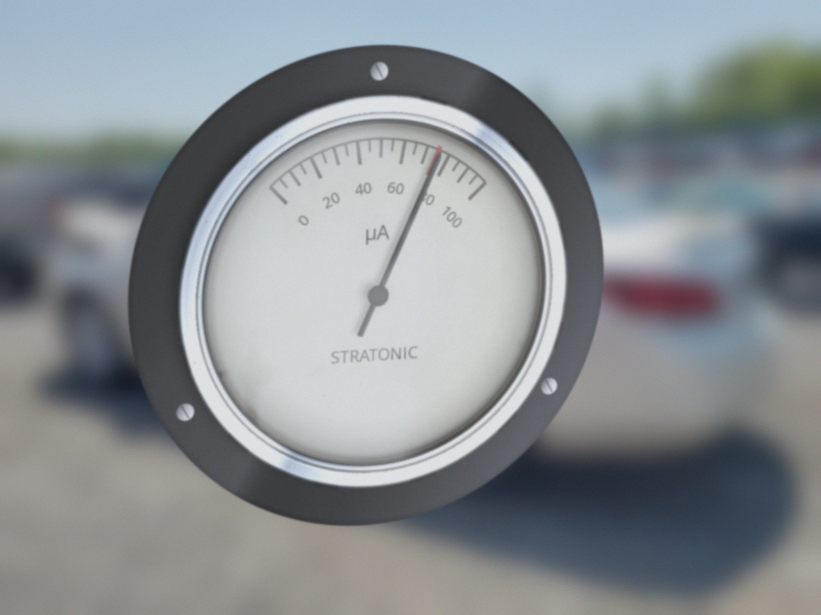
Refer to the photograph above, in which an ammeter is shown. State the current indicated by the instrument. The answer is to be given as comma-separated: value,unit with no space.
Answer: 75,µA
